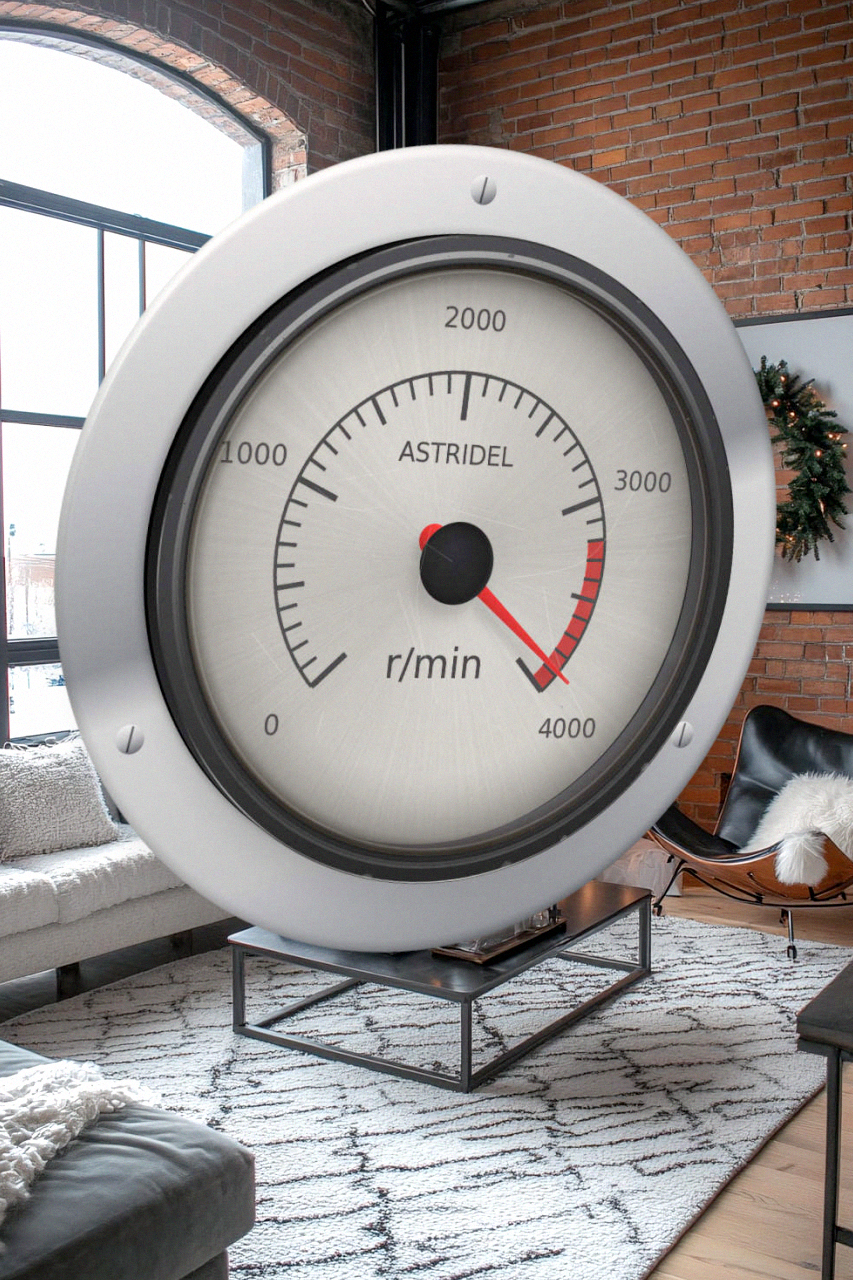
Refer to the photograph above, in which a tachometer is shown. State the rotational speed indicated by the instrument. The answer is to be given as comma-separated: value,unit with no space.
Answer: 3900,rpm
